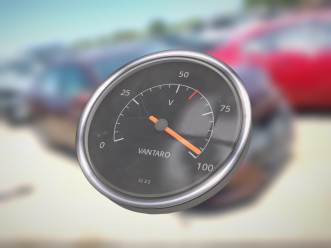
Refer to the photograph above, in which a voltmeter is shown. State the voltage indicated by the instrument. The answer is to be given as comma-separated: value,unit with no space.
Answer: 97.5,V
